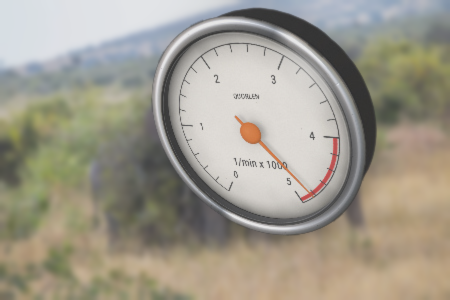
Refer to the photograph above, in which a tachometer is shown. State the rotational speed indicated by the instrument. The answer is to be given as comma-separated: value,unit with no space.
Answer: 4800,rpm
